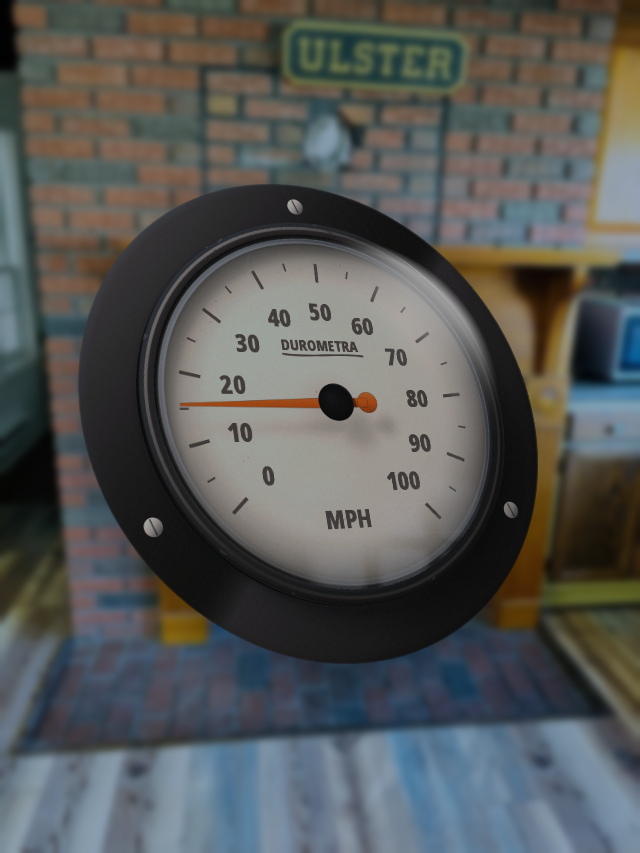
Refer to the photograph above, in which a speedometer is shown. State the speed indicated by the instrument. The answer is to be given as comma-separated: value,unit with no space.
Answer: 15,mph
